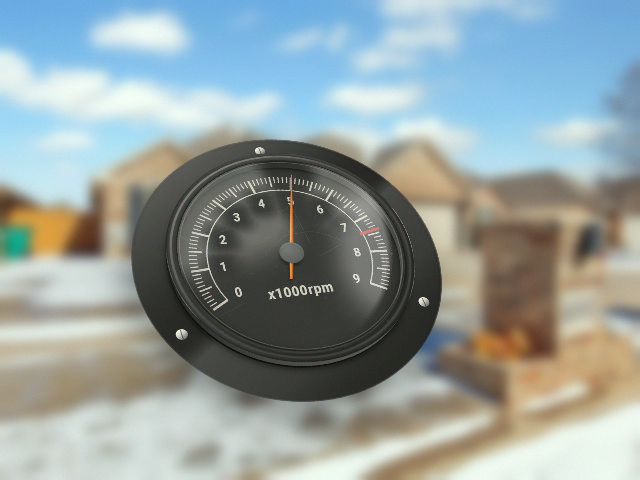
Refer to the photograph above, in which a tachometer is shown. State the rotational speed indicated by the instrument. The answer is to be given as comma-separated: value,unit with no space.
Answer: 5000,rpm
